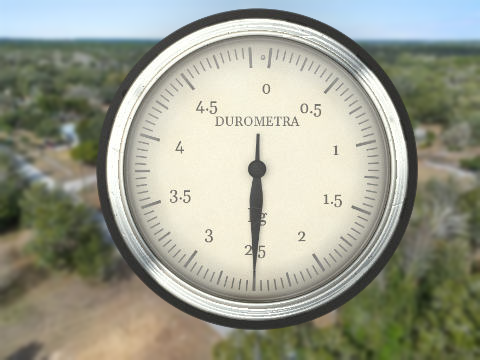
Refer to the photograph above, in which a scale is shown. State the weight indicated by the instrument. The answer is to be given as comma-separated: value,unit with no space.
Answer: 2.5,kg
